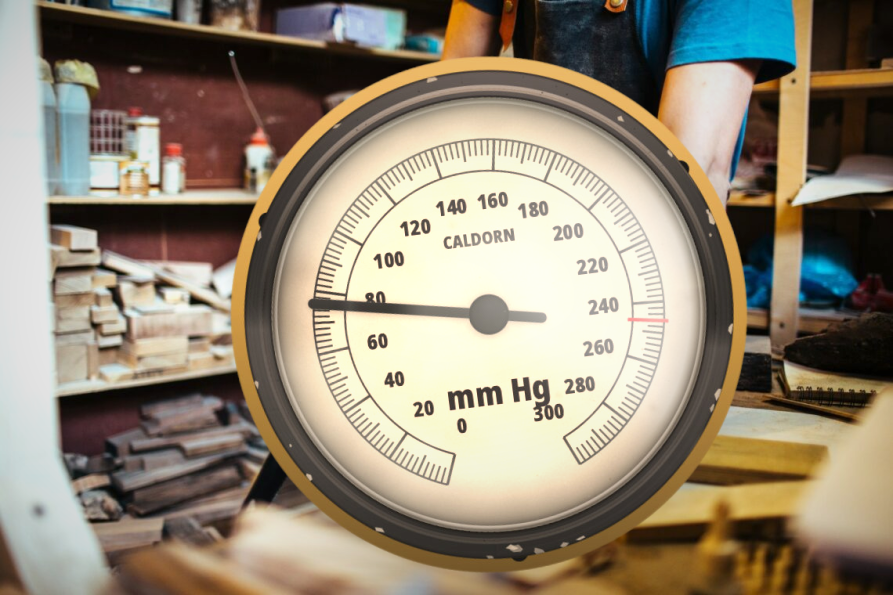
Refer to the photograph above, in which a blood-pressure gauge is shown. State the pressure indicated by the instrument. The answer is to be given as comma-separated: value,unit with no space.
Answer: 76,mmHg
